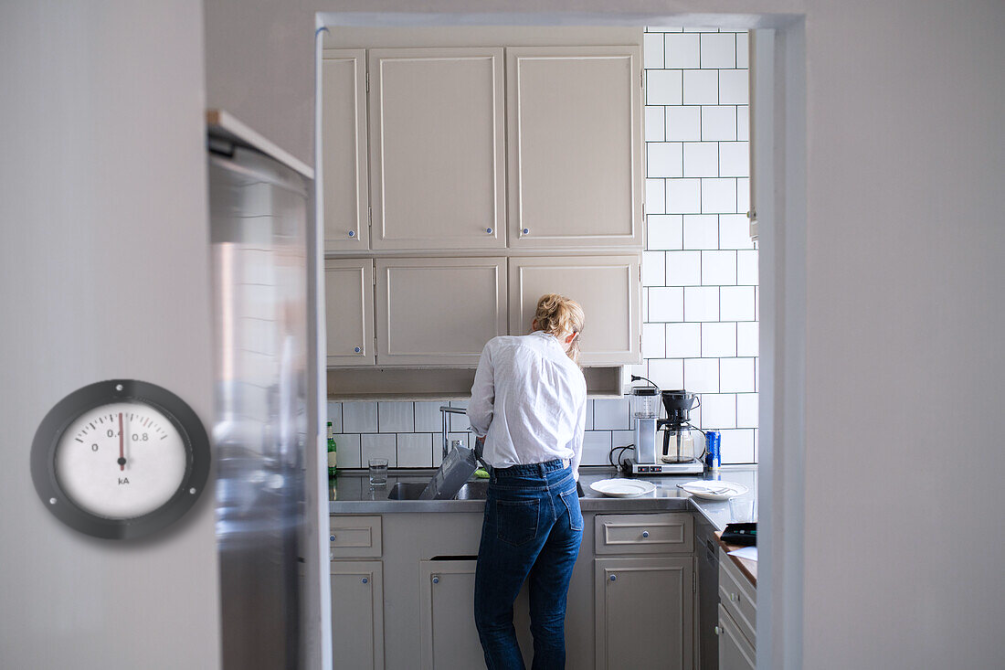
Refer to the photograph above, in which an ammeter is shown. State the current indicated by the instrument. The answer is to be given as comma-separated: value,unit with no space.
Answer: 0.5,kA
